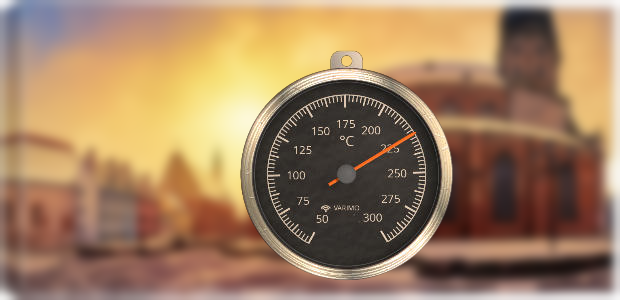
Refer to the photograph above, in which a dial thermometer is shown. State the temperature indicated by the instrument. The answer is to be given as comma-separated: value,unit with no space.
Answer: 225,°C
